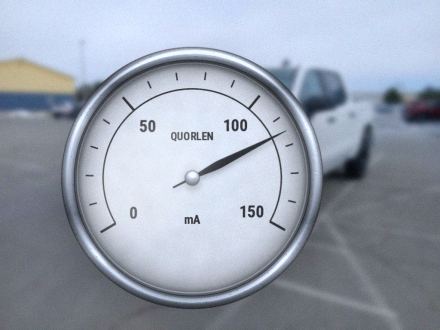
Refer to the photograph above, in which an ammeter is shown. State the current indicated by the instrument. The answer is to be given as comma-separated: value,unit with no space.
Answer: 115,mA
